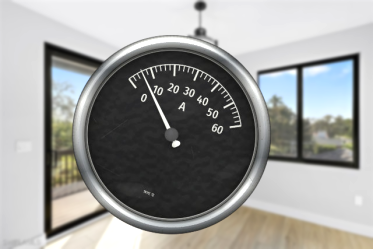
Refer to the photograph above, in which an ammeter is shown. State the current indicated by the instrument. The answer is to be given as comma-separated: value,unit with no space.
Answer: 6,A
